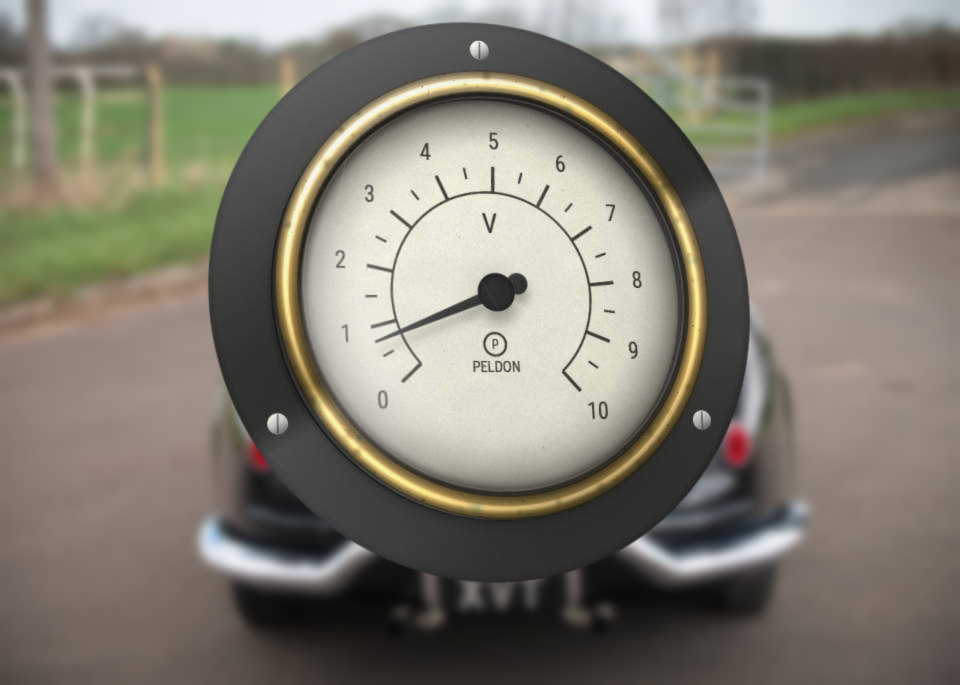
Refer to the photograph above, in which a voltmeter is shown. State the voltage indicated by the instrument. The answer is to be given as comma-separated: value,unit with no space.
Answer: 0.75,V
